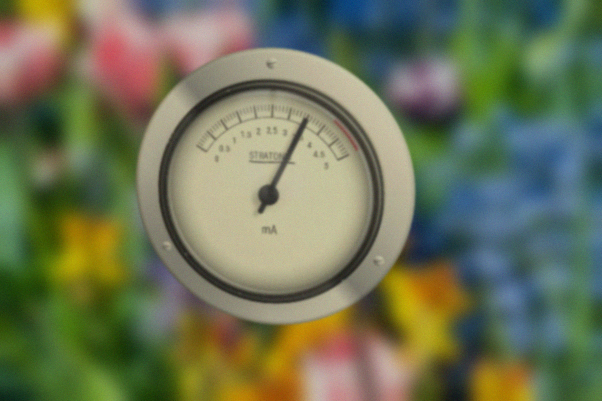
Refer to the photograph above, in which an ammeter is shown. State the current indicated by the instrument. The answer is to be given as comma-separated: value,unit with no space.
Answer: 3.5,mA
